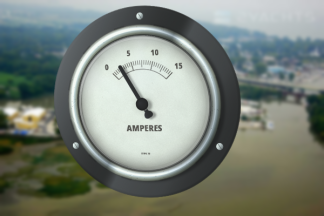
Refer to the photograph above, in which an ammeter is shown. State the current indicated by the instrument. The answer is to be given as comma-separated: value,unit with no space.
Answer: 2.5,A
